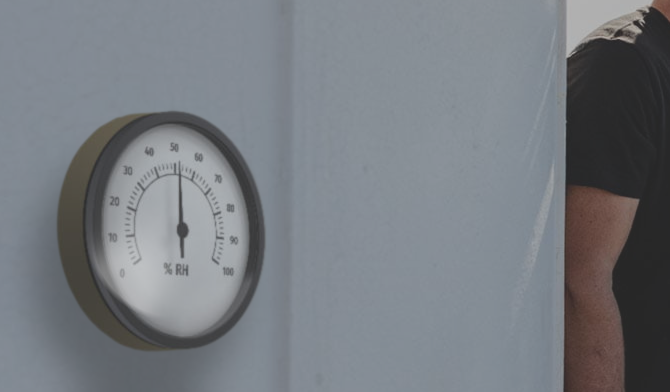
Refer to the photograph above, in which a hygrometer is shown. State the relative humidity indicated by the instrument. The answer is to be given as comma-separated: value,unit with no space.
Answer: 50,%
